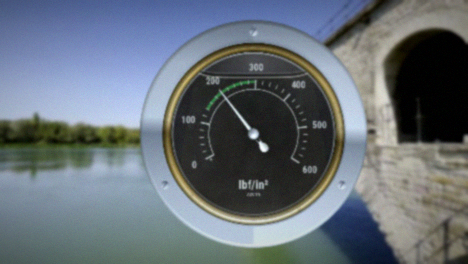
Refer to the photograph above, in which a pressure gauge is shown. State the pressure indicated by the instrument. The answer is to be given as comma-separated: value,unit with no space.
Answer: 200,psi
